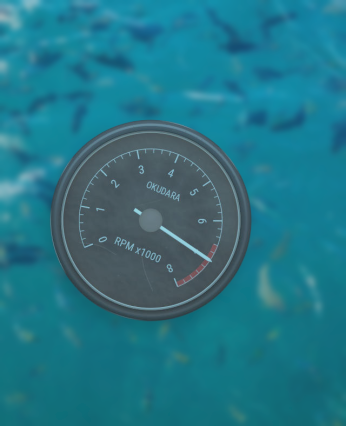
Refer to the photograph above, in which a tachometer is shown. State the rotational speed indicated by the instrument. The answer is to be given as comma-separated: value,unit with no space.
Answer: 7000,rpm
